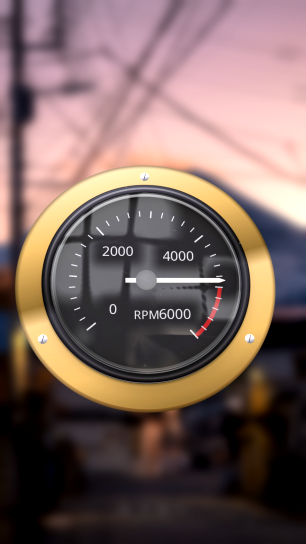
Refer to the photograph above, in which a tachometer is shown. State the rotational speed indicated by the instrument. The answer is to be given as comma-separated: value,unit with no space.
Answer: 4900,rpm
